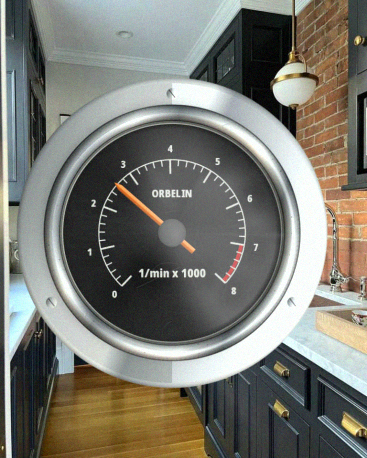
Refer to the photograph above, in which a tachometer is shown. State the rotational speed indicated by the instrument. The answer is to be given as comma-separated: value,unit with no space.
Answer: 2600,rpm
